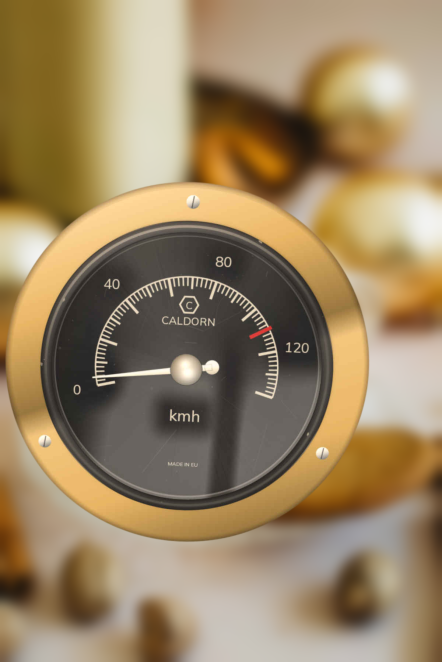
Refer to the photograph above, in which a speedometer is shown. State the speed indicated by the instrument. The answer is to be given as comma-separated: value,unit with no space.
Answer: 4,km/h
